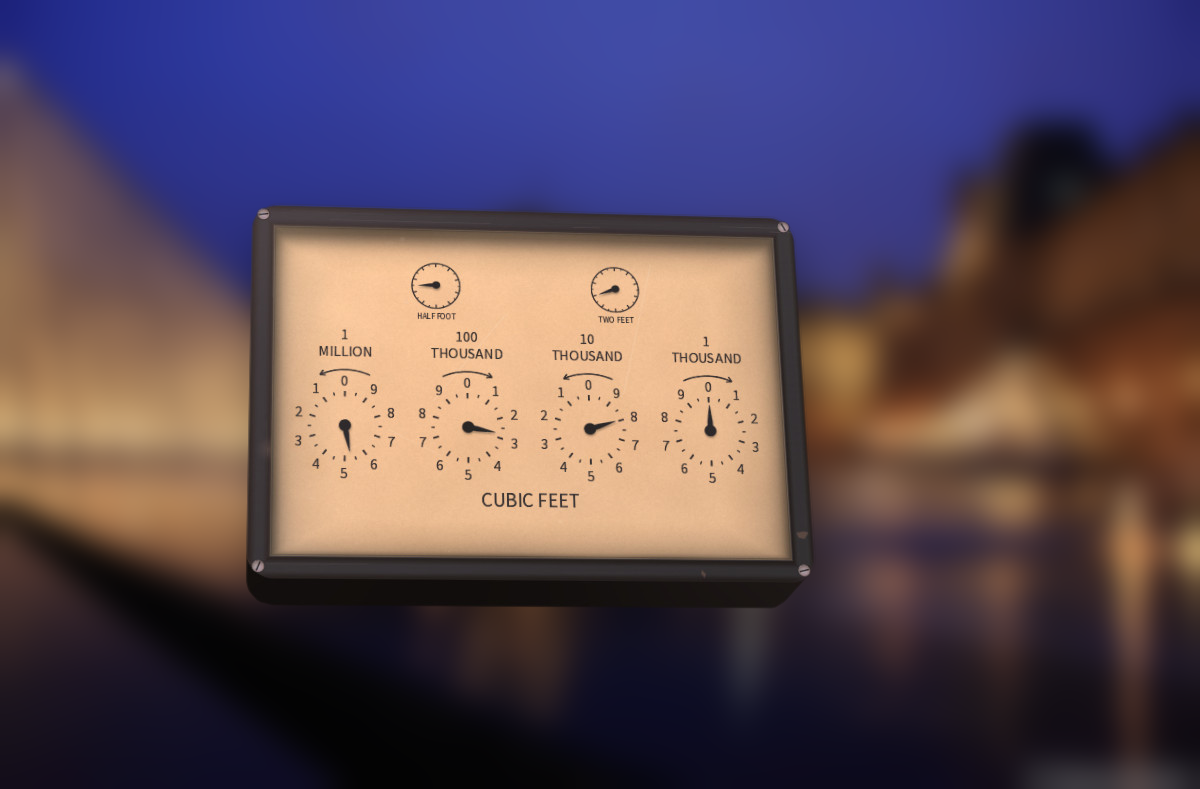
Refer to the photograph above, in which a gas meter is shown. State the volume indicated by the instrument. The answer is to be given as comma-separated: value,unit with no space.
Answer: 528000,ft³
